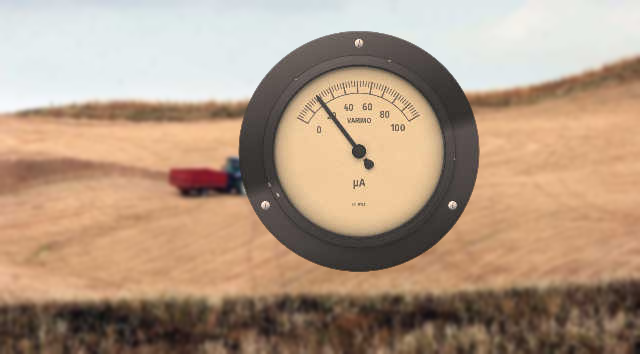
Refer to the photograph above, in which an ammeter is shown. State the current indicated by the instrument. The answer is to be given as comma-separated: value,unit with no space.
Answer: 20,µA
